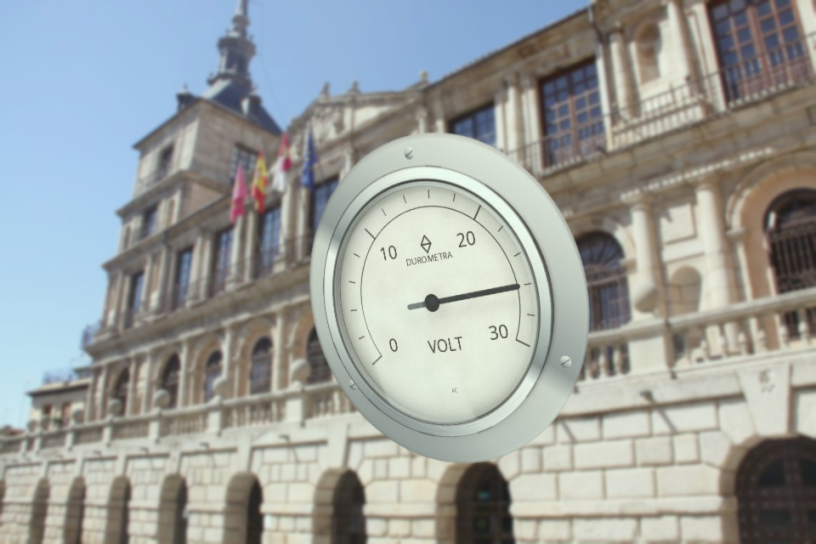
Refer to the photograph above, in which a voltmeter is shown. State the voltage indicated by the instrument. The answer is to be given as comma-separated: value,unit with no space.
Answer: 26,V
